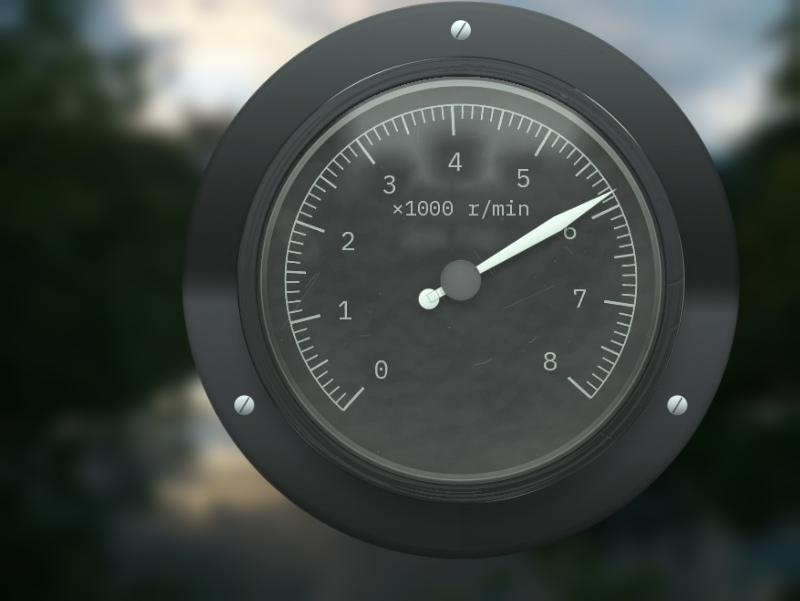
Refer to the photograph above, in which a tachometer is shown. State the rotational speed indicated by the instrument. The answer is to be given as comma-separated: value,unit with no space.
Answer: 5850,rpm
